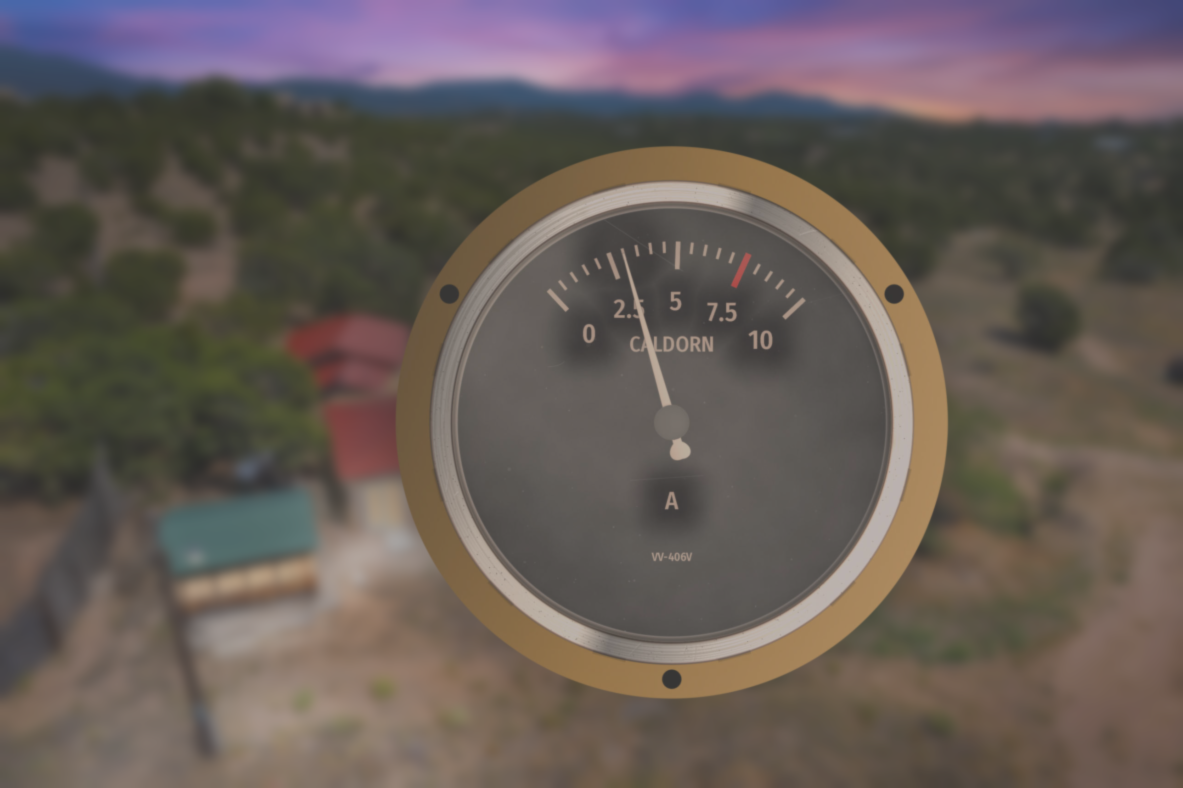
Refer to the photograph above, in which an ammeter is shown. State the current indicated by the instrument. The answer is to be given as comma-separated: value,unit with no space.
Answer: 3,A
